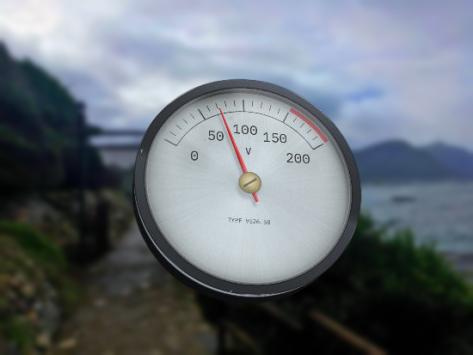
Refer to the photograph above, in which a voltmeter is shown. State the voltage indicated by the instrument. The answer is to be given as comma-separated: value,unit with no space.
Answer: 70,V
